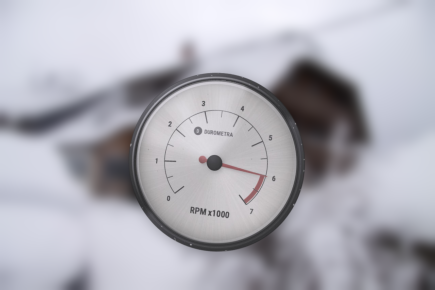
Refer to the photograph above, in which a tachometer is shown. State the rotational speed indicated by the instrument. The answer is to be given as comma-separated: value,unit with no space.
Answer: 6000,rpm
